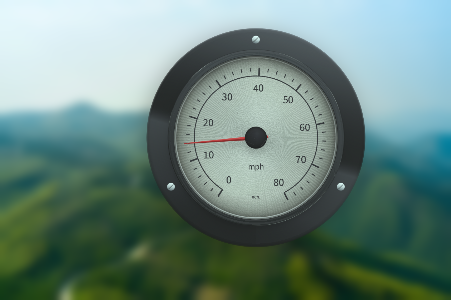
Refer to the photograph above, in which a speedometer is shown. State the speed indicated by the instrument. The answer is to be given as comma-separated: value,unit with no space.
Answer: 14,mph
